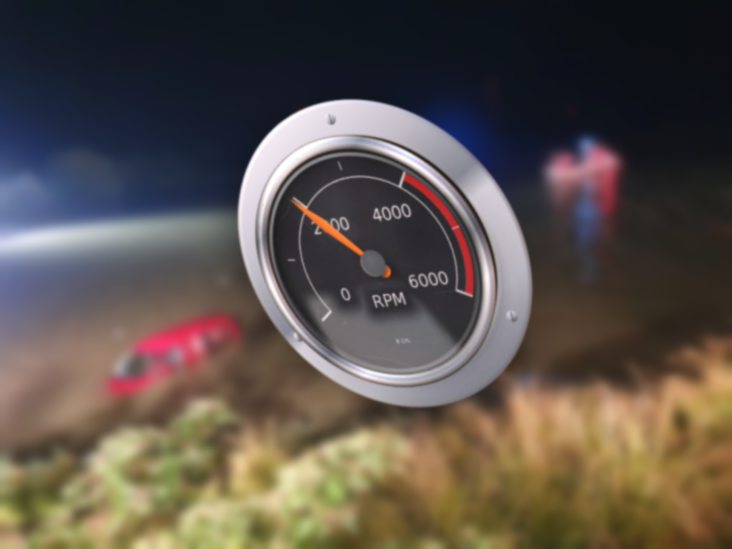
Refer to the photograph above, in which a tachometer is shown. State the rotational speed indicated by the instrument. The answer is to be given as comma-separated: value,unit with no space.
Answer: 2000,rpm
